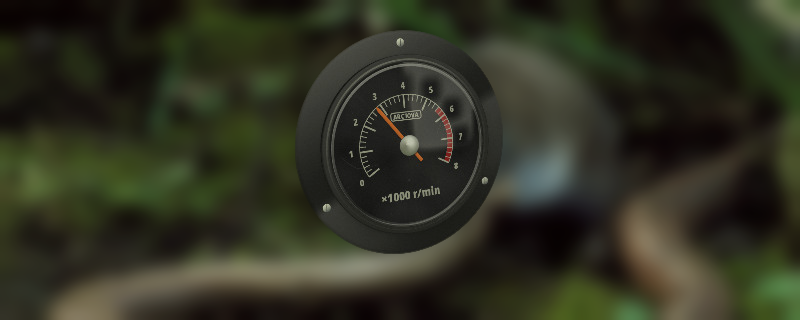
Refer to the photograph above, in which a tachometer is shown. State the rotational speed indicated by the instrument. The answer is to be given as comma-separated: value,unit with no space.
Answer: 2800,rpm
